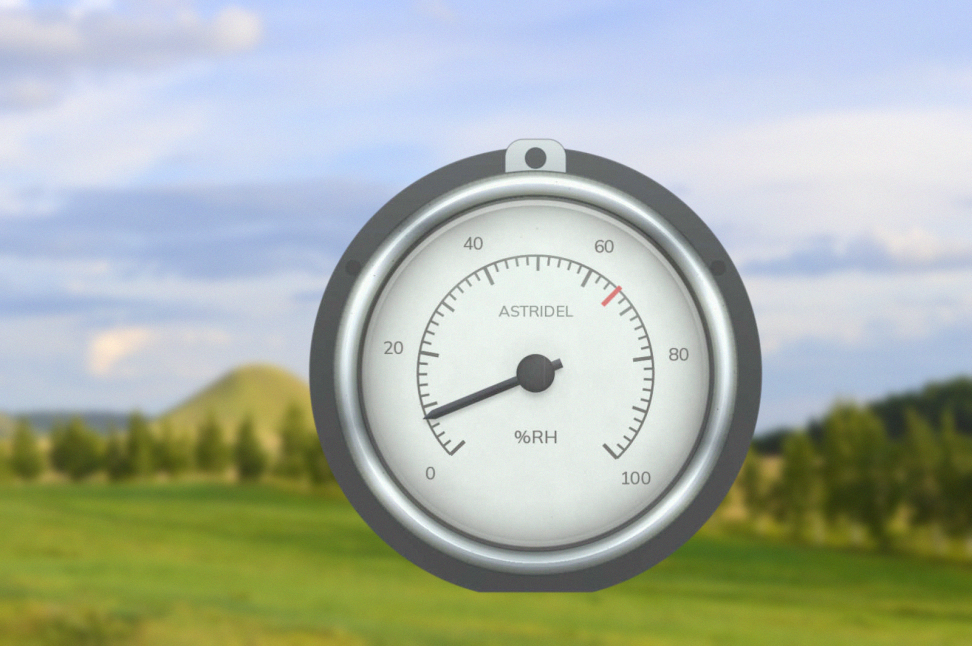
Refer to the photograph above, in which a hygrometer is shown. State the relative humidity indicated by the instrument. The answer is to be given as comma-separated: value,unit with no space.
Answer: 8,%
